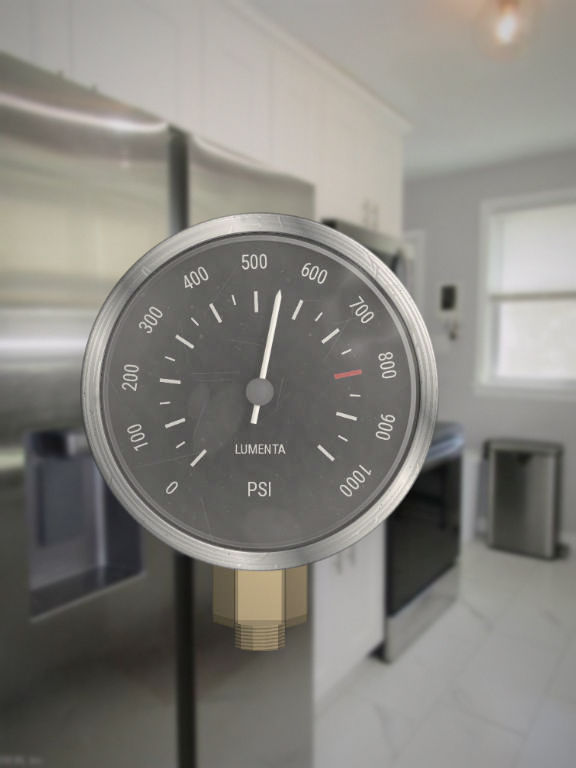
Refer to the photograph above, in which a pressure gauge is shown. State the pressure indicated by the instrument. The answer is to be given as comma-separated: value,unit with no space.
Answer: 550,psi
